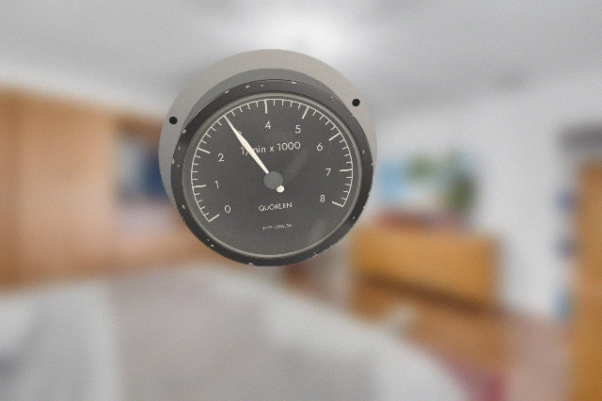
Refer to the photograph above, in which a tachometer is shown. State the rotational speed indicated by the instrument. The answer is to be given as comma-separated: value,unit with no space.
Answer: 3000,rpm
